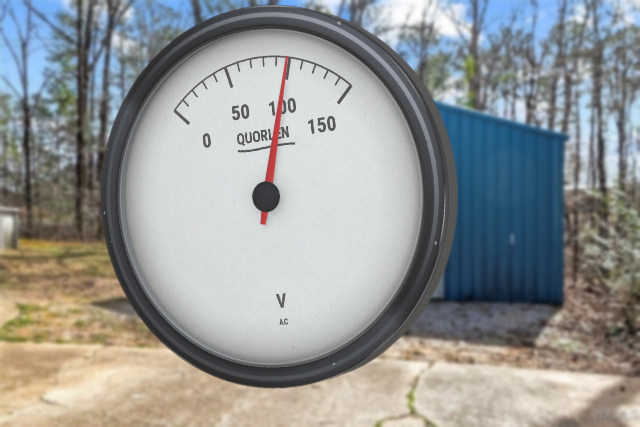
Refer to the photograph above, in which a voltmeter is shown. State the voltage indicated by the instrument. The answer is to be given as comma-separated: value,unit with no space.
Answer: 100,V
